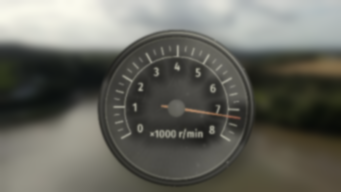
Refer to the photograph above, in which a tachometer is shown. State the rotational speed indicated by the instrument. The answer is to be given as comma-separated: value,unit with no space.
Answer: 7250,rpm
